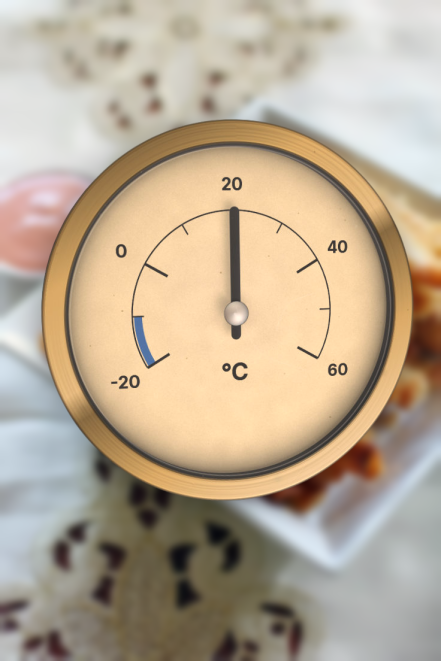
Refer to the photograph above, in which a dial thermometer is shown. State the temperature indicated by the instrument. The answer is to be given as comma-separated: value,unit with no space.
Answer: 20,°C
